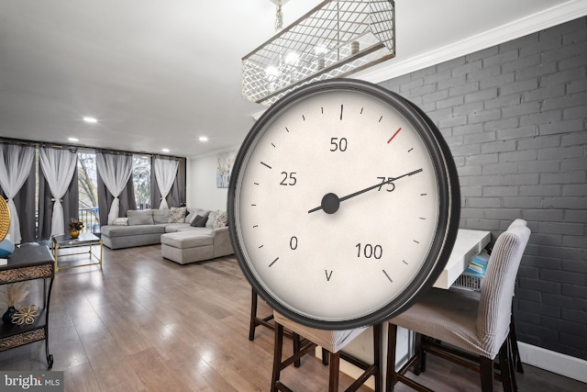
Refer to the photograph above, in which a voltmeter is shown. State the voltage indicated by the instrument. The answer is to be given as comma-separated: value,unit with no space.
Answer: 75,V
